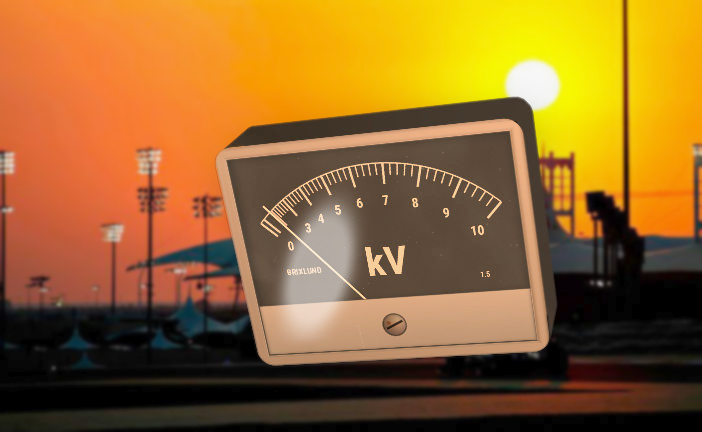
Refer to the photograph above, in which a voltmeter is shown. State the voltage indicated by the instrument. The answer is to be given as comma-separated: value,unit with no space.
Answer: 2,kV
